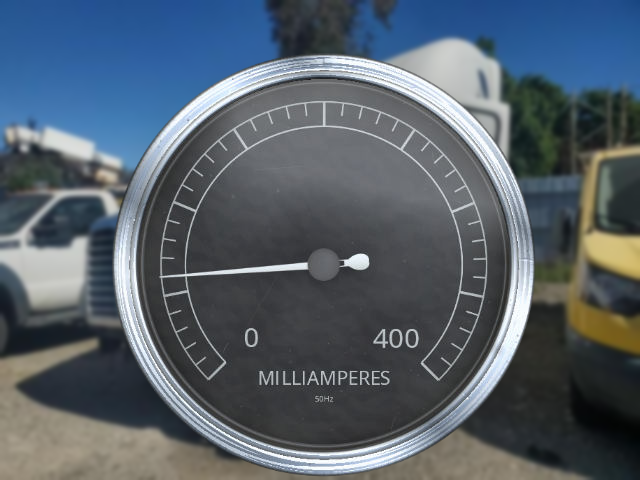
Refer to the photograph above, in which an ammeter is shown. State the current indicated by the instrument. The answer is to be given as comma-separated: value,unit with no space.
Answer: 60,mA
